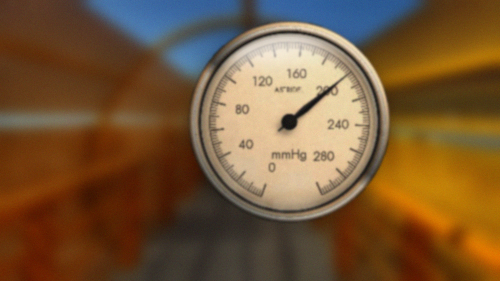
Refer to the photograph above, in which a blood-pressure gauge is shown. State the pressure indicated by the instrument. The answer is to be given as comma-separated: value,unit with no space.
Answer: 200,mmHg
